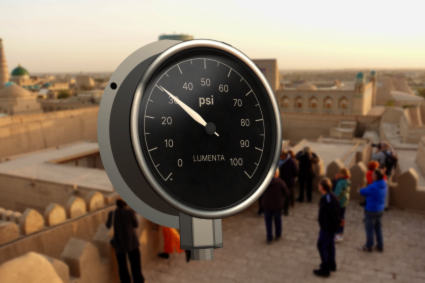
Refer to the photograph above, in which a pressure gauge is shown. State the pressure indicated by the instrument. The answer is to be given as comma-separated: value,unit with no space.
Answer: 30,psi
